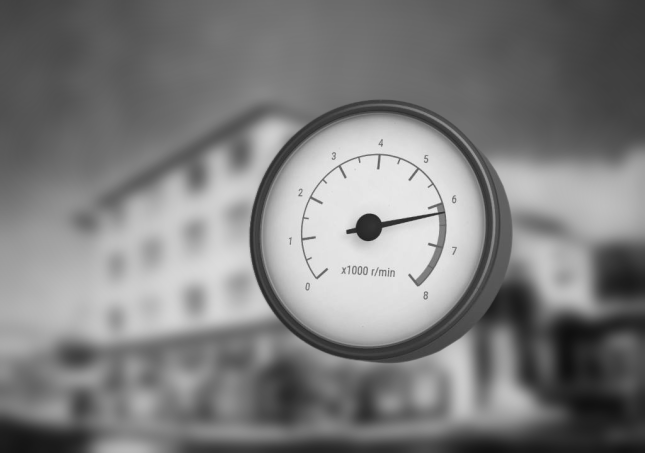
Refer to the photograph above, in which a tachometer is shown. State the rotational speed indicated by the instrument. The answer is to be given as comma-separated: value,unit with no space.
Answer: 6250,rpm
